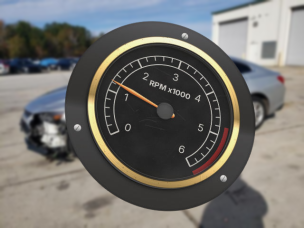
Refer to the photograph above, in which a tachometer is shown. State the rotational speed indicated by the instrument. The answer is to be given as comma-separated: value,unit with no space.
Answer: 1200,rpm
